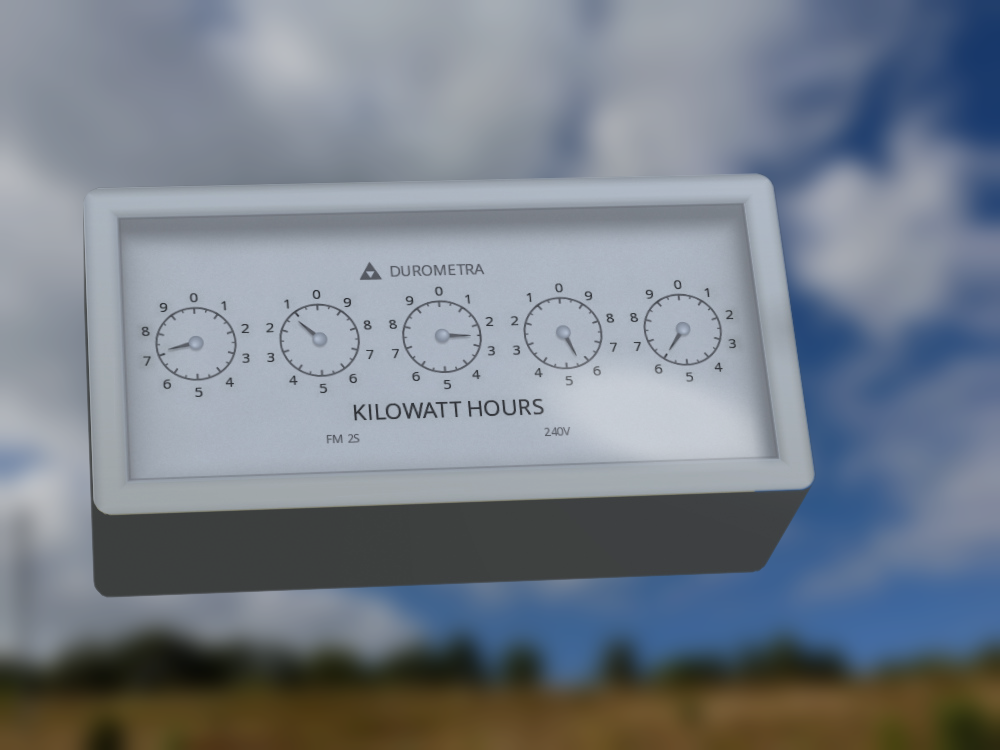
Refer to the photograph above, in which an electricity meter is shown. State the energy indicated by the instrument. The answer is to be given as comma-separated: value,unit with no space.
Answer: 71256,kWh
